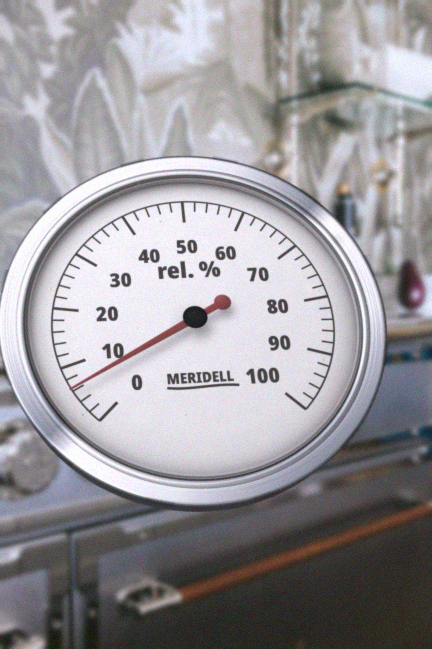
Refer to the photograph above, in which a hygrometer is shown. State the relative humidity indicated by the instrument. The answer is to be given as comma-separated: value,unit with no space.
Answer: 6,%
